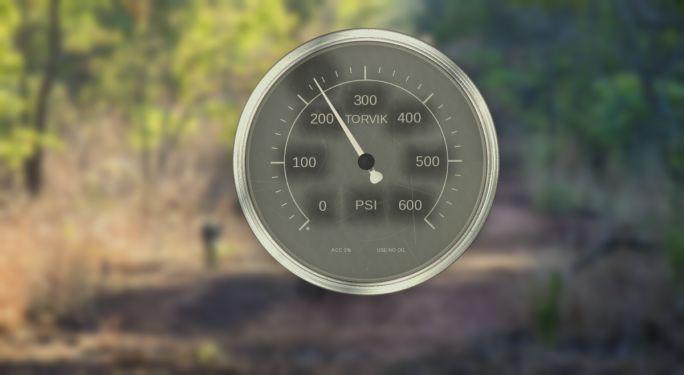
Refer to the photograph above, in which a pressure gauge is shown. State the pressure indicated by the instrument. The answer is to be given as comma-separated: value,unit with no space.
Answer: 230,psi
